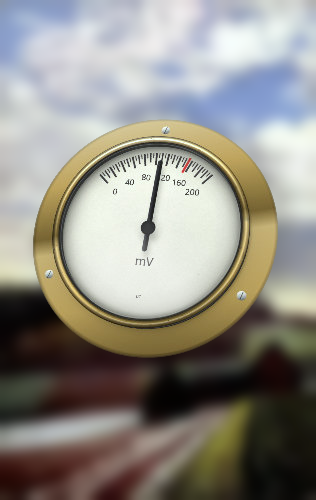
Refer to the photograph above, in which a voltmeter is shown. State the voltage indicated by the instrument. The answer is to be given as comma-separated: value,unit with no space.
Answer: 110,mV
